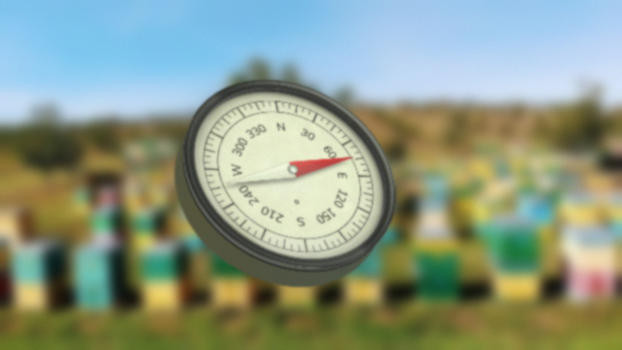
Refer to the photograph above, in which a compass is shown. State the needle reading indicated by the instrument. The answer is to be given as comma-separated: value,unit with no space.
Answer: 75,°
